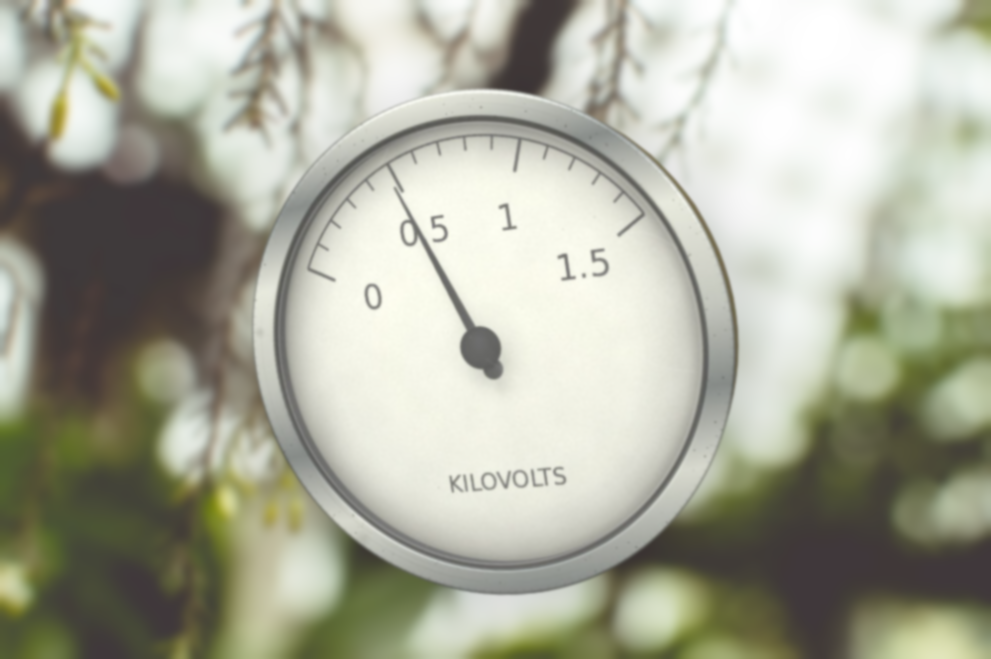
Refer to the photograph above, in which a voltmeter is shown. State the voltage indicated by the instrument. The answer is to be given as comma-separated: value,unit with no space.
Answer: 0.5,kV
